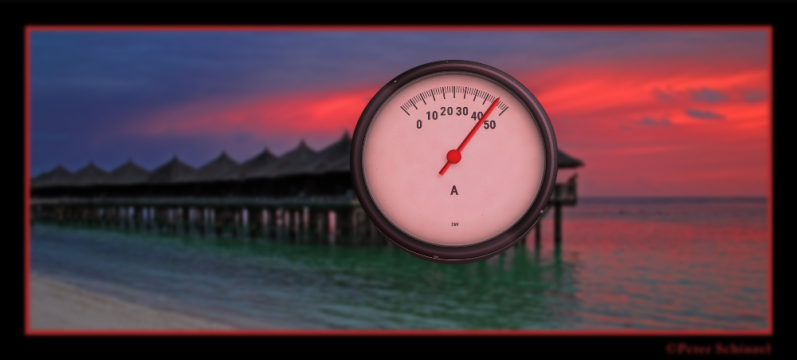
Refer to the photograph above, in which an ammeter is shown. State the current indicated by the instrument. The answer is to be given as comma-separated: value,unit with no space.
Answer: 45,A
